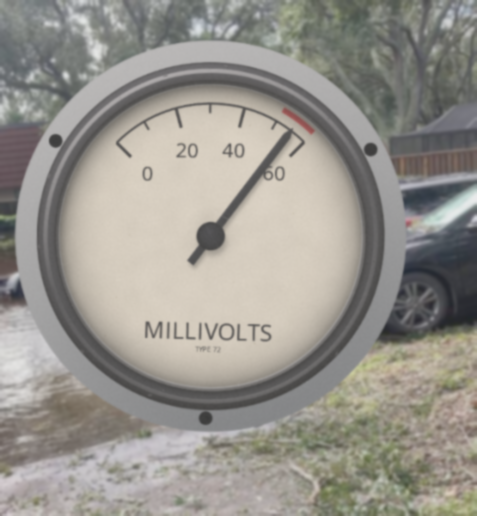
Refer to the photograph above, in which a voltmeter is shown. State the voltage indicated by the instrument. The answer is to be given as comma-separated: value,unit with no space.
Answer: 55,mV
